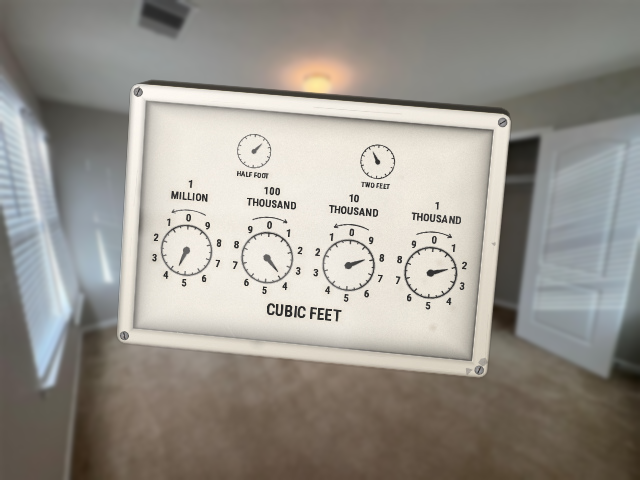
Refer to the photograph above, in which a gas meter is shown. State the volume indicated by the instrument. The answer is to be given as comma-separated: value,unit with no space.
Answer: 438200,ft³
